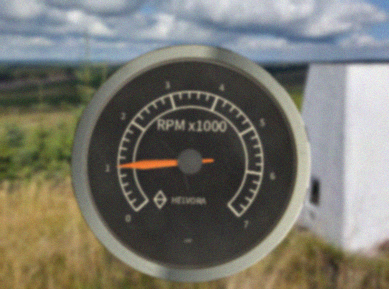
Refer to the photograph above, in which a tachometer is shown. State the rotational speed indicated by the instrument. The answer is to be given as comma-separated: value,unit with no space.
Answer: 1000,rpm
